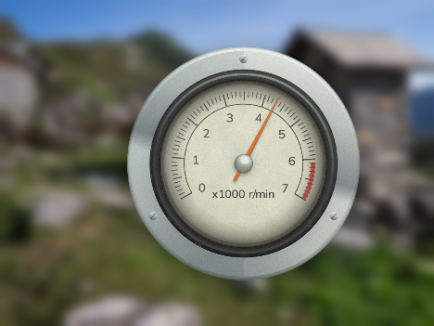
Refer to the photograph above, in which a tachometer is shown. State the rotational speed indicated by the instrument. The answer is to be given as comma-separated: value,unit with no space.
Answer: 4300,rpm
